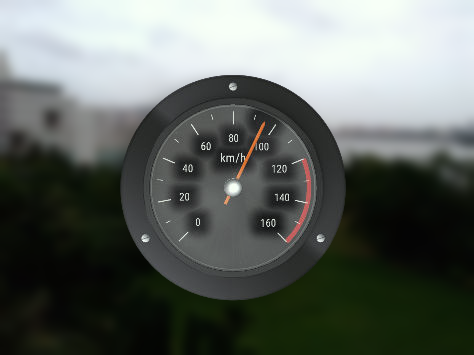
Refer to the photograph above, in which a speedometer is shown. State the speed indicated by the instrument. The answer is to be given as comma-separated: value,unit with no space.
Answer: 95,km/h
